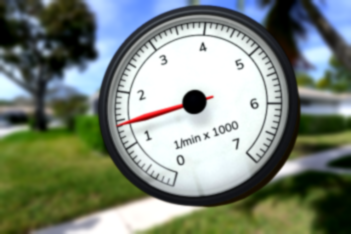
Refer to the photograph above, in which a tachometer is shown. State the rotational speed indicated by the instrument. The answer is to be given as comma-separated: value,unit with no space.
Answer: 1400,rpm
